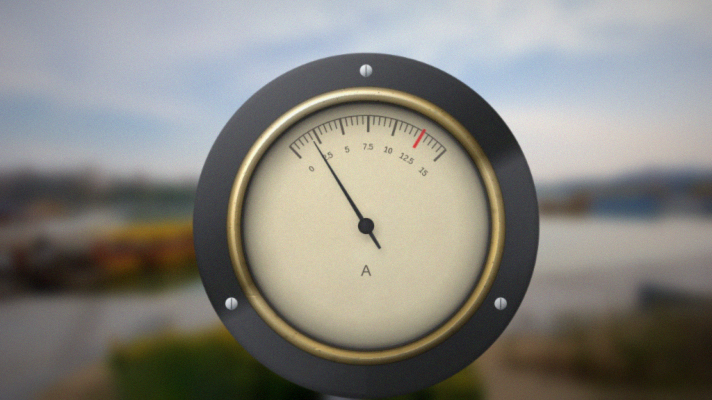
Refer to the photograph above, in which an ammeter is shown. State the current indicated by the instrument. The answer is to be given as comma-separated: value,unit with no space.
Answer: 2,A
